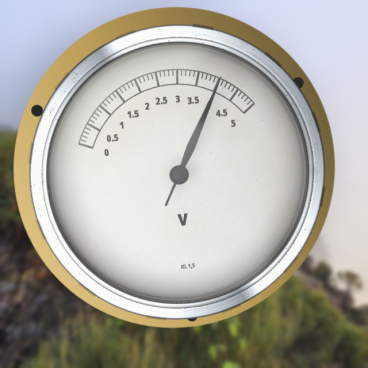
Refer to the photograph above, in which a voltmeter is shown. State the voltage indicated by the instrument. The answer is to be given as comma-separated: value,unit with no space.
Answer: 4,V
